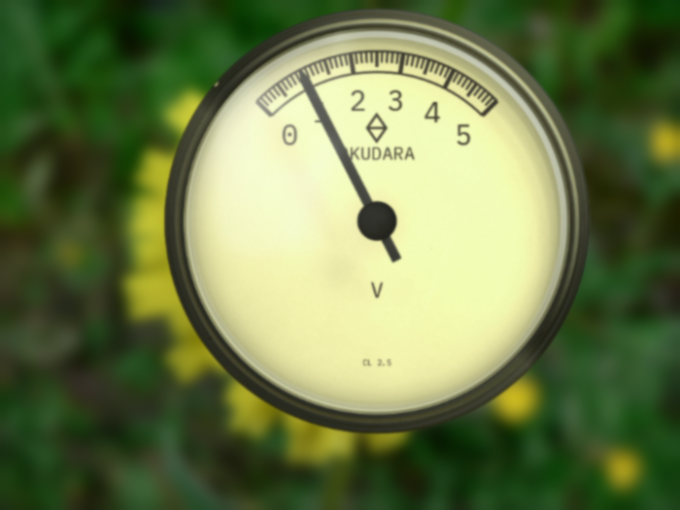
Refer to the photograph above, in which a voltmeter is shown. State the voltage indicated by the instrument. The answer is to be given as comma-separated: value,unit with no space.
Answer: 1,V
